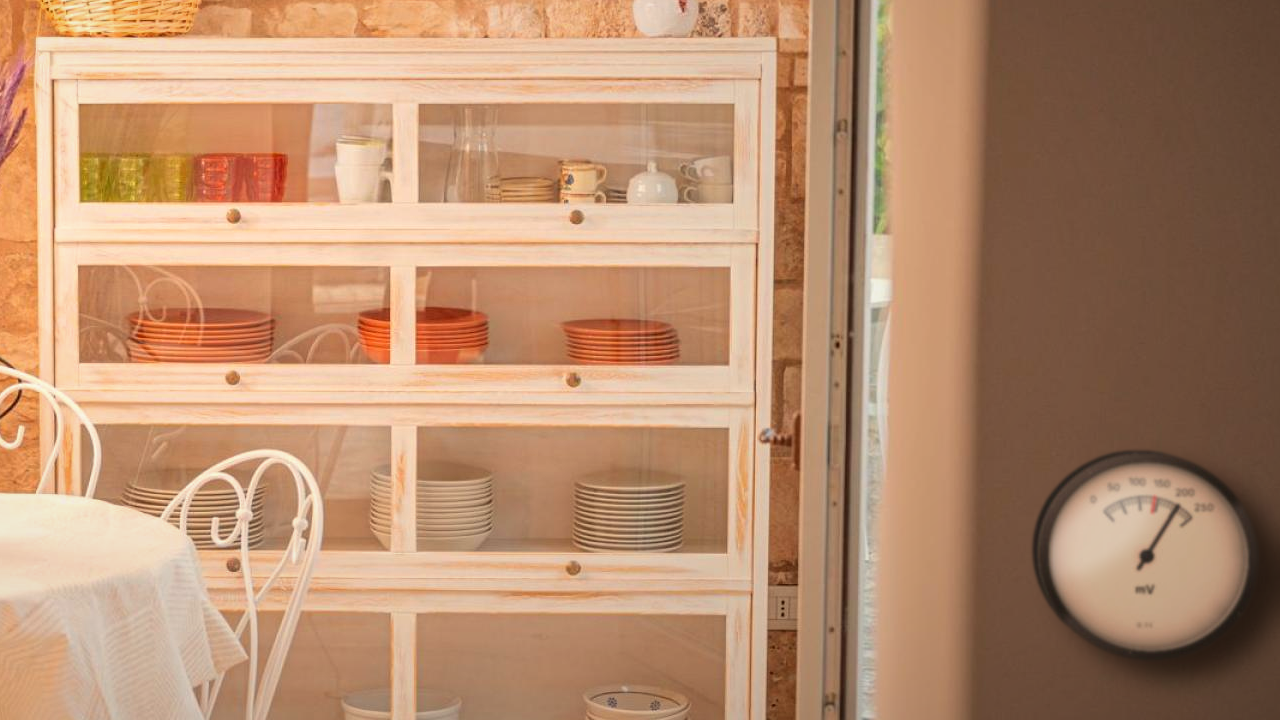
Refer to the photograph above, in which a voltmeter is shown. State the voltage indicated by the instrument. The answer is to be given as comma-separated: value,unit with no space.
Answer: 200,mV
